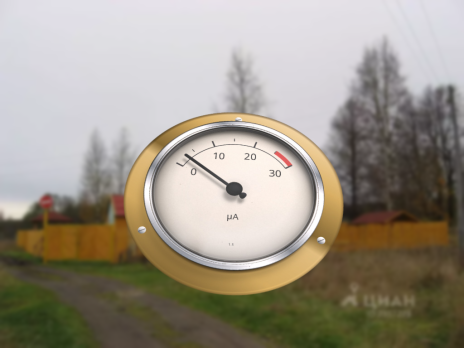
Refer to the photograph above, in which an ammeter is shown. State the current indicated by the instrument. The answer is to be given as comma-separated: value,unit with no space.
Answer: 2.5,µA
